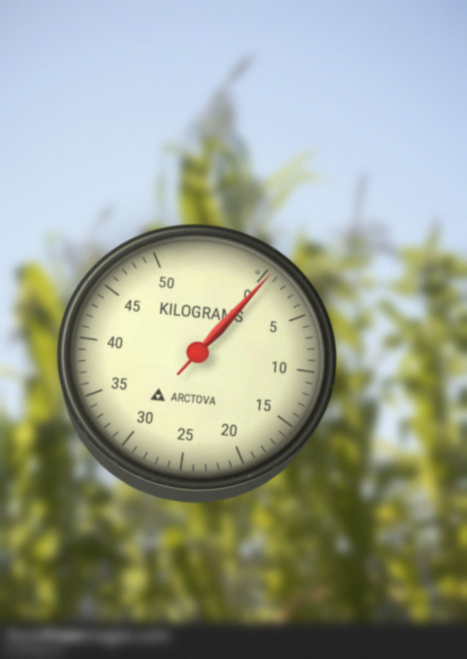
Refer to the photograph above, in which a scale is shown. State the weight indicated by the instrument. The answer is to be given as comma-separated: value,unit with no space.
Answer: 0.5,kg
